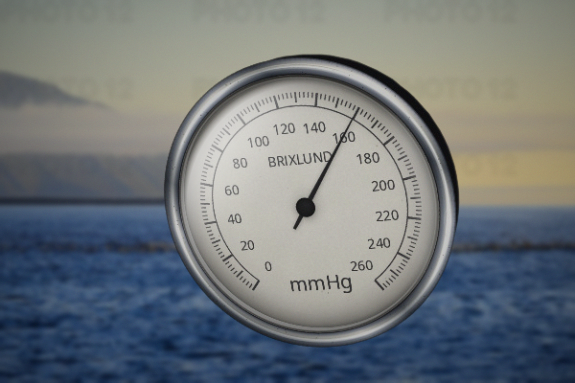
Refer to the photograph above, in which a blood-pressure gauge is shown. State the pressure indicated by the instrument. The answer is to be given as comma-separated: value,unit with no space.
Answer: 160,mmHg
